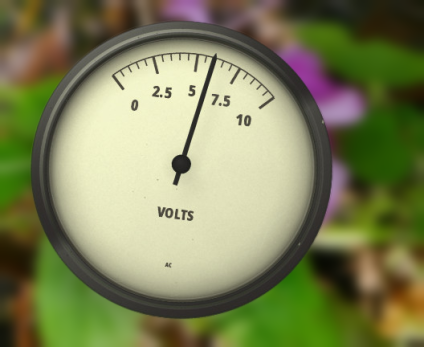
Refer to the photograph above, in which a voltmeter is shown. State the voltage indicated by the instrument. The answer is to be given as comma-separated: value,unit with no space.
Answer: 6,V
